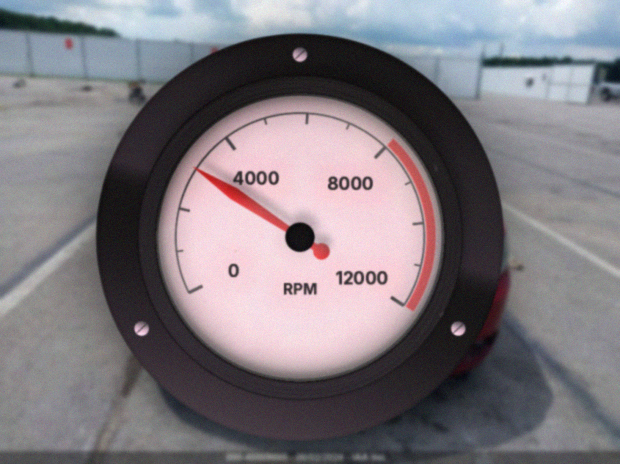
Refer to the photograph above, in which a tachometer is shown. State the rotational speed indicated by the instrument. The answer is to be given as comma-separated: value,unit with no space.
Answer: 3000,rpm
